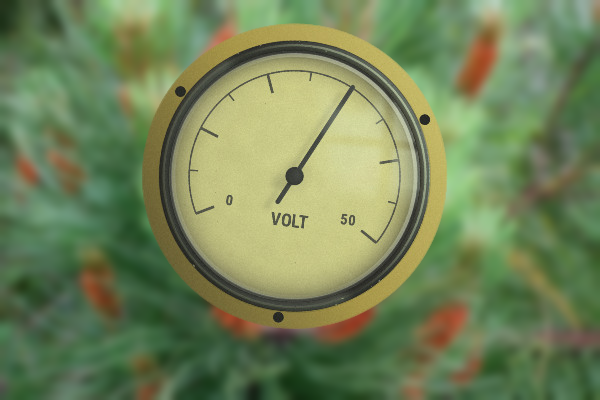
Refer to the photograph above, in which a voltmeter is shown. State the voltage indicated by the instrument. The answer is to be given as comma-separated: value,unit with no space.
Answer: 30,V
